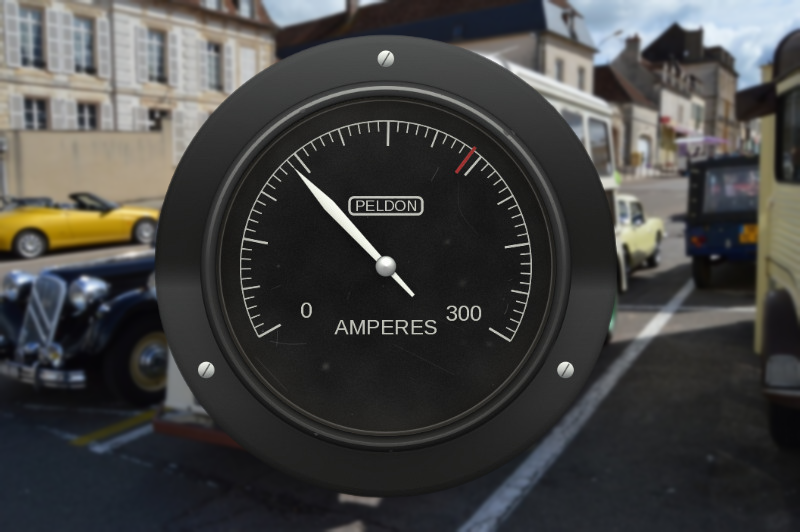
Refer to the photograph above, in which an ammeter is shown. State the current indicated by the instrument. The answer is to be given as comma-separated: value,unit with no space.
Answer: 95,A
